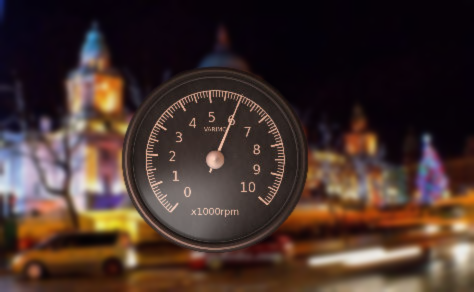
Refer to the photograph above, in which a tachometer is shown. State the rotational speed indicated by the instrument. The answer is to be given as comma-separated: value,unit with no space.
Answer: 6000,rpm
